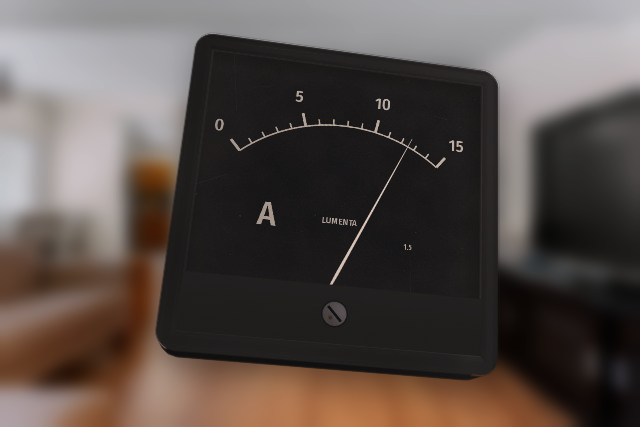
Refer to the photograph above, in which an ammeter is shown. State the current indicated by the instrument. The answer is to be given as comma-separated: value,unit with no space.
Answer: 12.5,A
